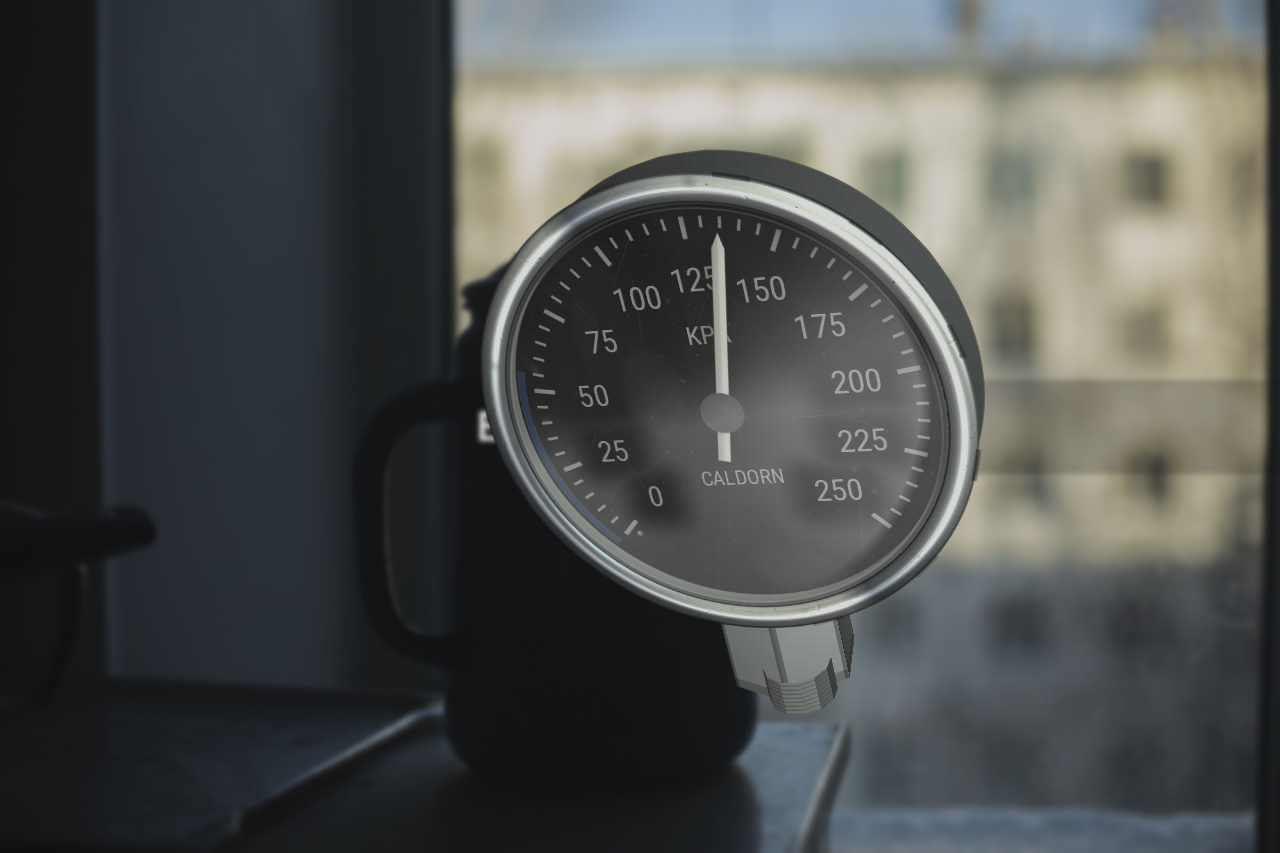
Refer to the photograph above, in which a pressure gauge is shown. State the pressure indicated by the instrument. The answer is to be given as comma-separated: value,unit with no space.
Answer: 135,kPa
